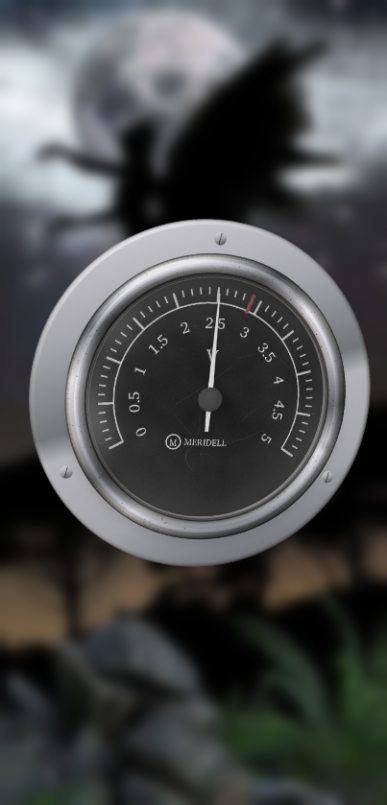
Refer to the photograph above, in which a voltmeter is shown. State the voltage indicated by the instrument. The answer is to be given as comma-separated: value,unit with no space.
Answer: 2.5,V
